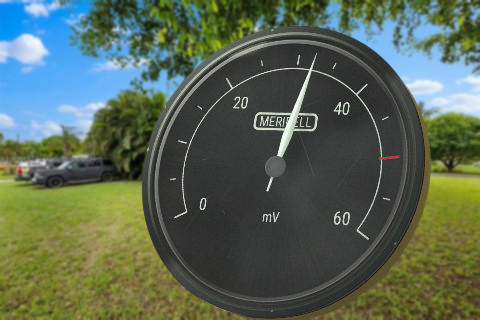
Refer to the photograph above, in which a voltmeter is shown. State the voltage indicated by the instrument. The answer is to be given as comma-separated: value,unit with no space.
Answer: 32.5,mV
